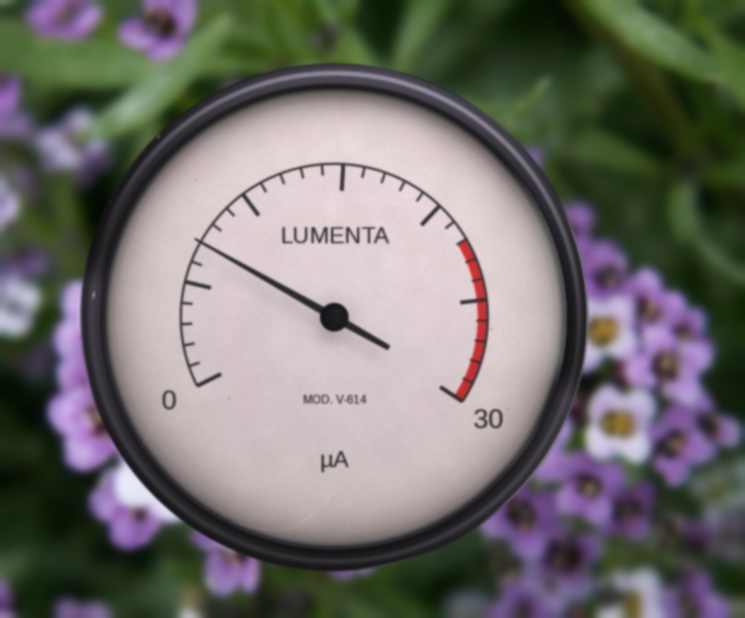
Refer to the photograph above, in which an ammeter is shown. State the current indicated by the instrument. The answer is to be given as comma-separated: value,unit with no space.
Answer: 7,µA
